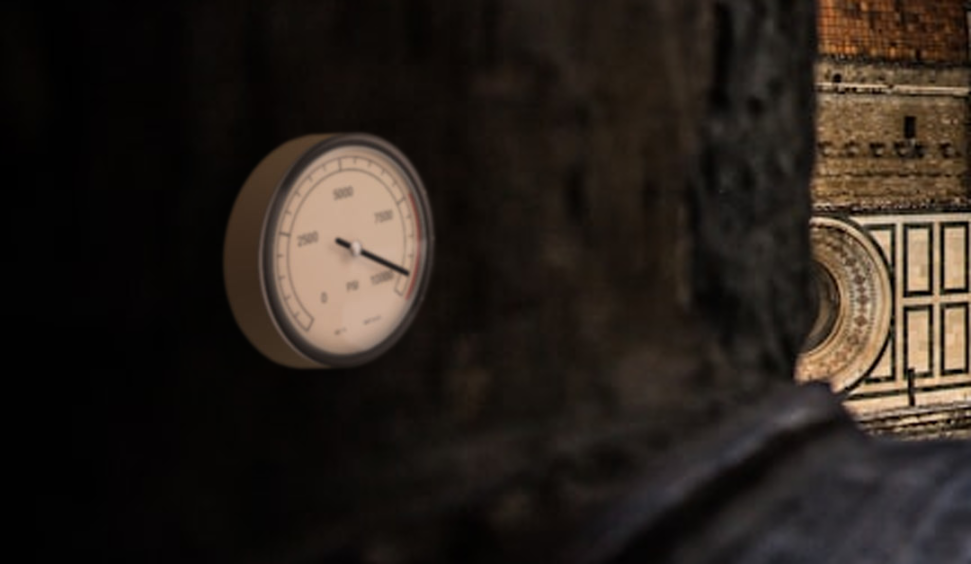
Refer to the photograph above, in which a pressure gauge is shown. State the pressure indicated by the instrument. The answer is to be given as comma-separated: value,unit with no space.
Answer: 9500,psi
